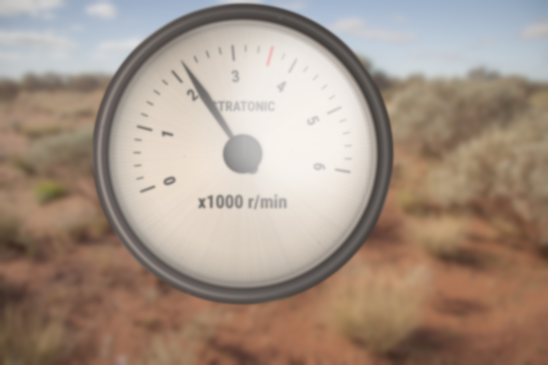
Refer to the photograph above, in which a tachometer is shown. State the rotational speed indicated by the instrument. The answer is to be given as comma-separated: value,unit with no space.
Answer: 2200,rpm
